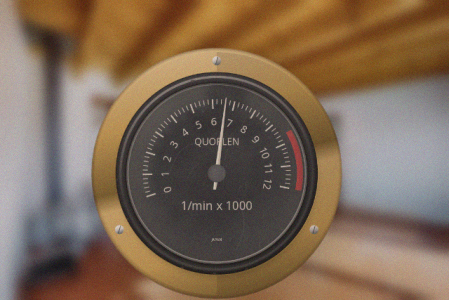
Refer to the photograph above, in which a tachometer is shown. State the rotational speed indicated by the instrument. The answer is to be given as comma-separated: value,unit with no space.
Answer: 6600,rpm
